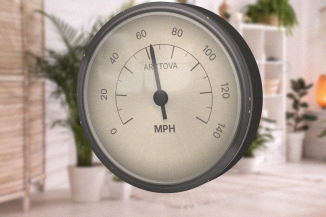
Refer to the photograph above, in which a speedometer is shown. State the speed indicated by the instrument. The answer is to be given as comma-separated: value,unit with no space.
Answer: 65,mph
